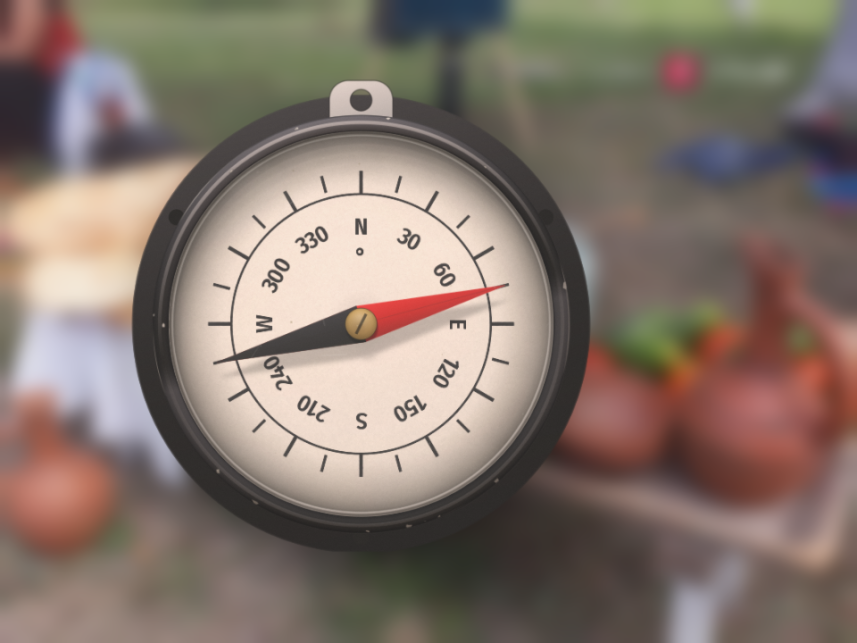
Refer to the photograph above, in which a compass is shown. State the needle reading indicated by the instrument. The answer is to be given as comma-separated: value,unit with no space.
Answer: 75,°
